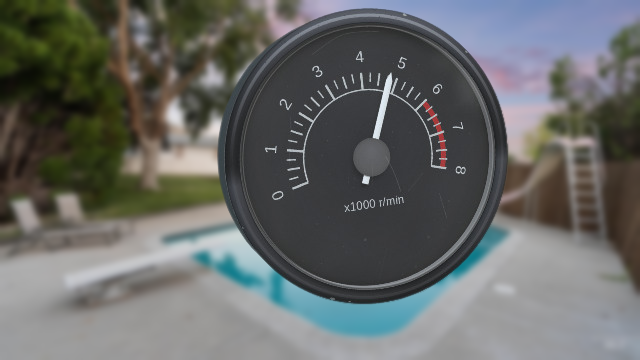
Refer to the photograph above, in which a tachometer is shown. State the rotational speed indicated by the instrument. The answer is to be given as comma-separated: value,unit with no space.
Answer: 4750,rpm
